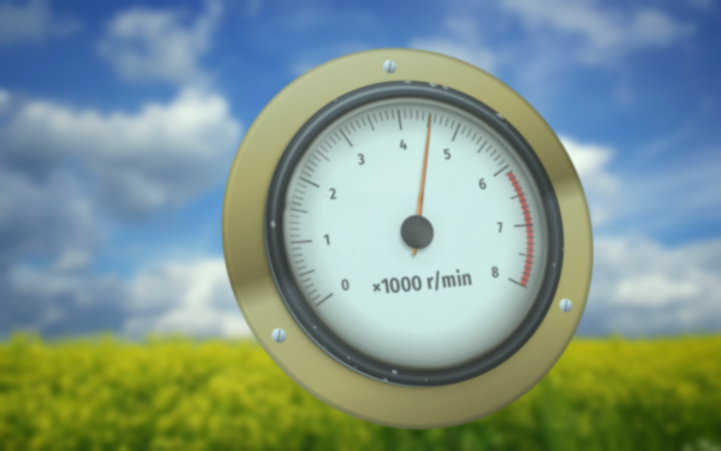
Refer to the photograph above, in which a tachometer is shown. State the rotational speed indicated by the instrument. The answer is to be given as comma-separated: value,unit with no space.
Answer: 4500,rpm
